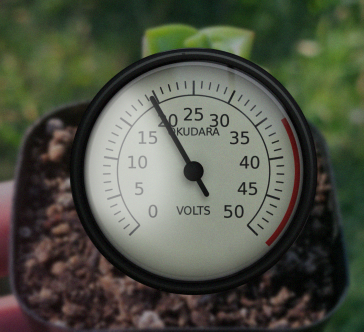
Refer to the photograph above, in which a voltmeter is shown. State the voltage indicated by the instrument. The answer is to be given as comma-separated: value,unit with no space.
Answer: 19.5,V
